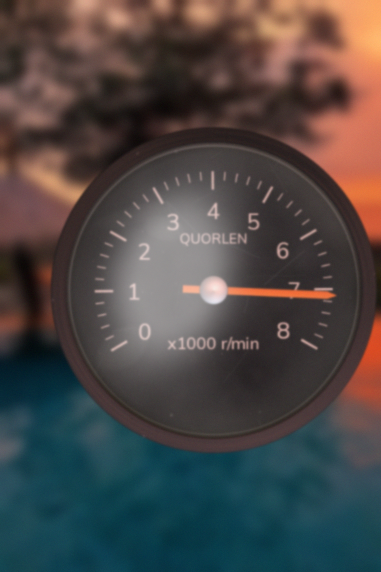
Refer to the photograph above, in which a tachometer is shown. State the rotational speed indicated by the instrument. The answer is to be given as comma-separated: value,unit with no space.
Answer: 7100,rpm
